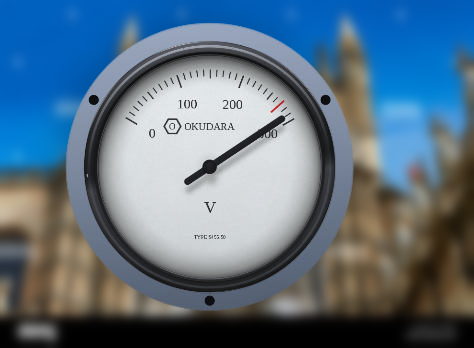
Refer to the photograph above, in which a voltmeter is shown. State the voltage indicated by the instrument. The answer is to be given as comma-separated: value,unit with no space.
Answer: 290,V
